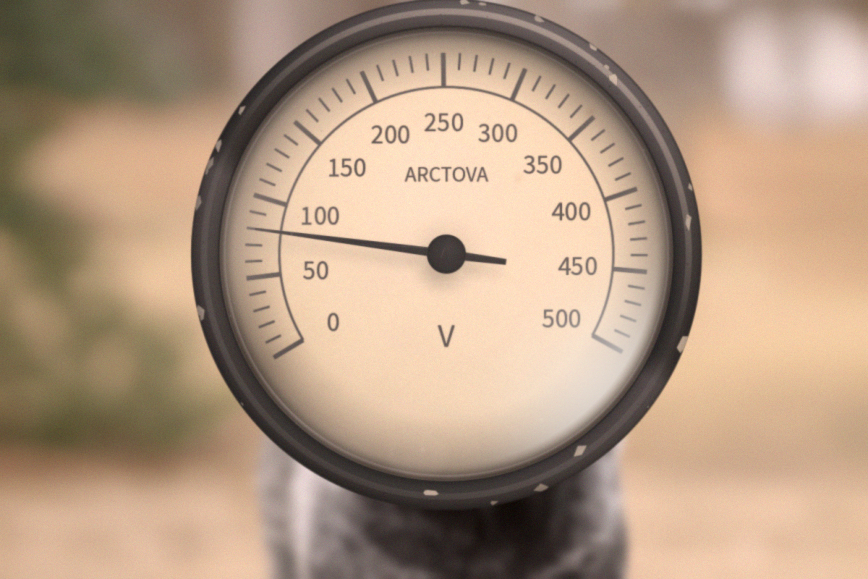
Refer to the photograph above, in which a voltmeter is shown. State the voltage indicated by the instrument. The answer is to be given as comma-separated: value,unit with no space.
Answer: 80,V
